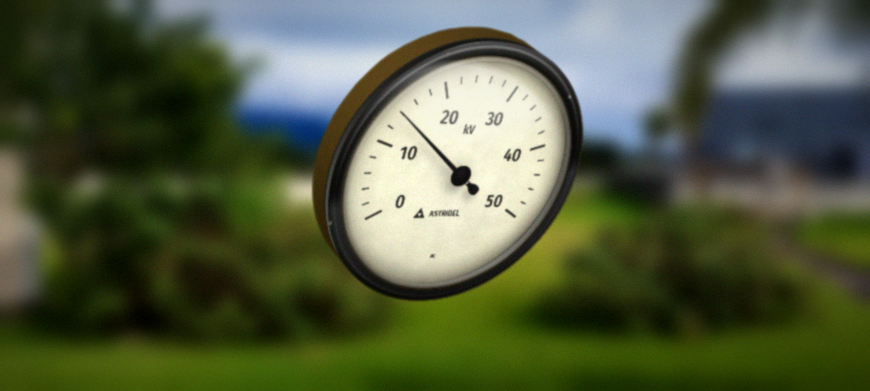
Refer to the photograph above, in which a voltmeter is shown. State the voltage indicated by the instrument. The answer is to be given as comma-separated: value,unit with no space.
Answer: 14,kV
